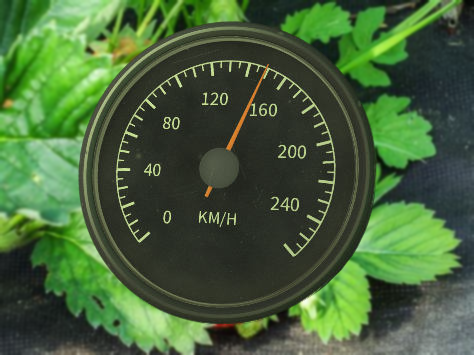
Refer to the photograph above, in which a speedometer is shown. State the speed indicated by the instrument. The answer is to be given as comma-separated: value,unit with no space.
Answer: 150,km/h
